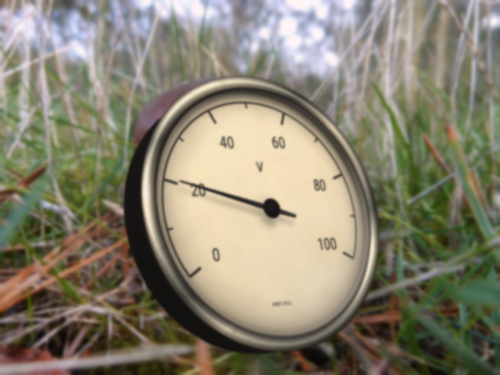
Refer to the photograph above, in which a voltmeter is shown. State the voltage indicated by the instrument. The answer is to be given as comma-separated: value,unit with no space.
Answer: 20,V
